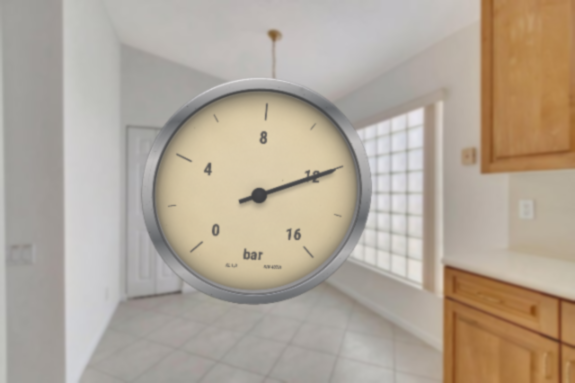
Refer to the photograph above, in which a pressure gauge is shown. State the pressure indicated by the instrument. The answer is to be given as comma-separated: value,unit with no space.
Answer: 12,bar
